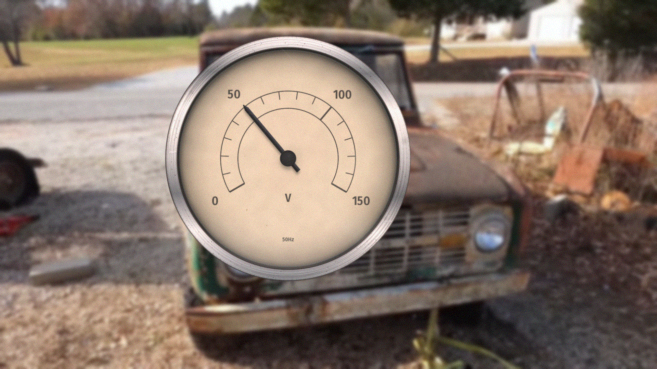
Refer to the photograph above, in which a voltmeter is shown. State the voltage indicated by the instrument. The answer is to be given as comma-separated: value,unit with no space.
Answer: 50,V
